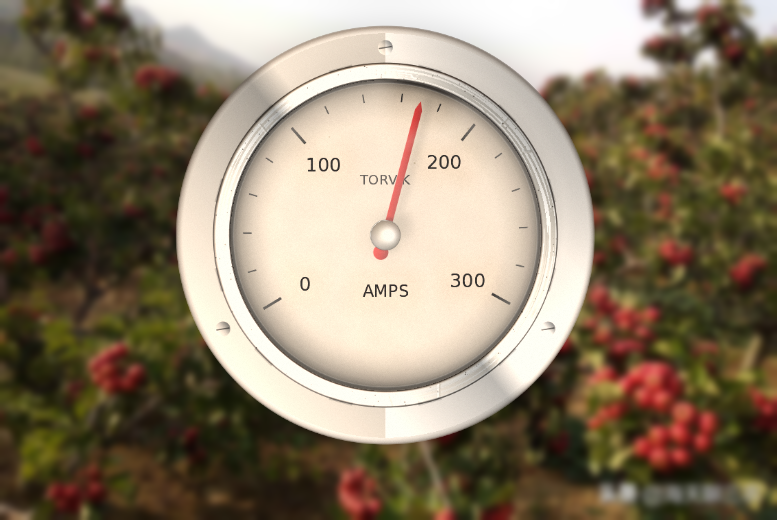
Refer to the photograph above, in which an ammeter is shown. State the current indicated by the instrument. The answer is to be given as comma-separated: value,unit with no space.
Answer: 170,A
